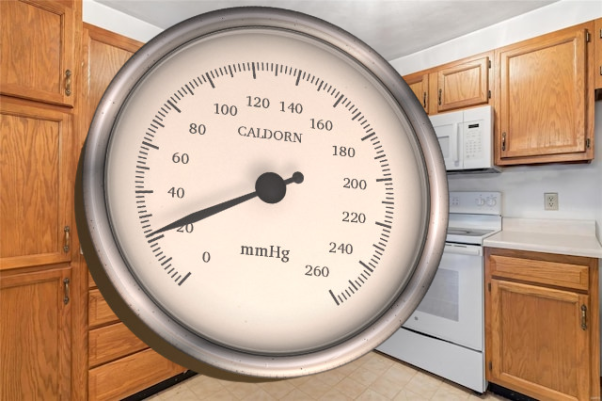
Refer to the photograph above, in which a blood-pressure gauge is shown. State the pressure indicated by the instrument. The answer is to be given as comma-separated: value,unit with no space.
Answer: 22,mmHg
